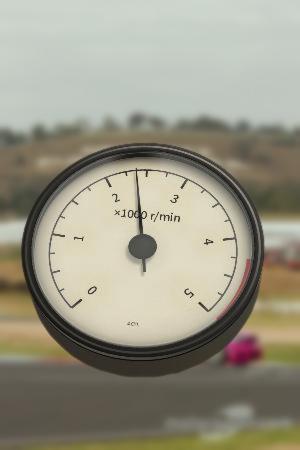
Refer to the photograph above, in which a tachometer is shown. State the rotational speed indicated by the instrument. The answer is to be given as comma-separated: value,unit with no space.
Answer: 2375,rpm
